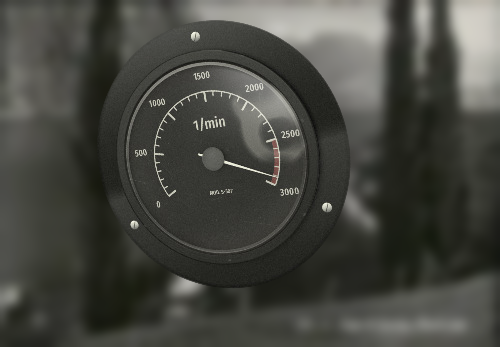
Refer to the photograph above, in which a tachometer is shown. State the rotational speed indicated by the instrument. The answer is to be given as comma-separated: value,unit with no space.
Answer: 2900,rpm
